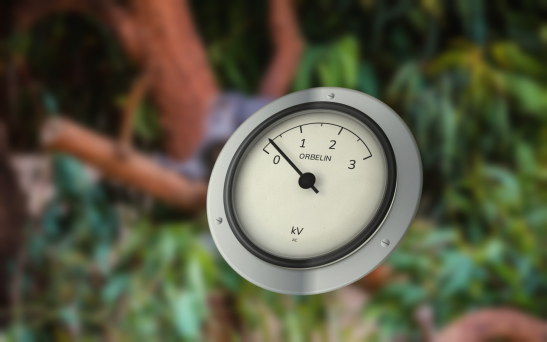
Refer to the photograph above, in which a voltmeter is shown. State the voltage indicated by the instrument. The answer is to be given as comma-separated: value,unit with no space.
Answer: 0.25,kV
